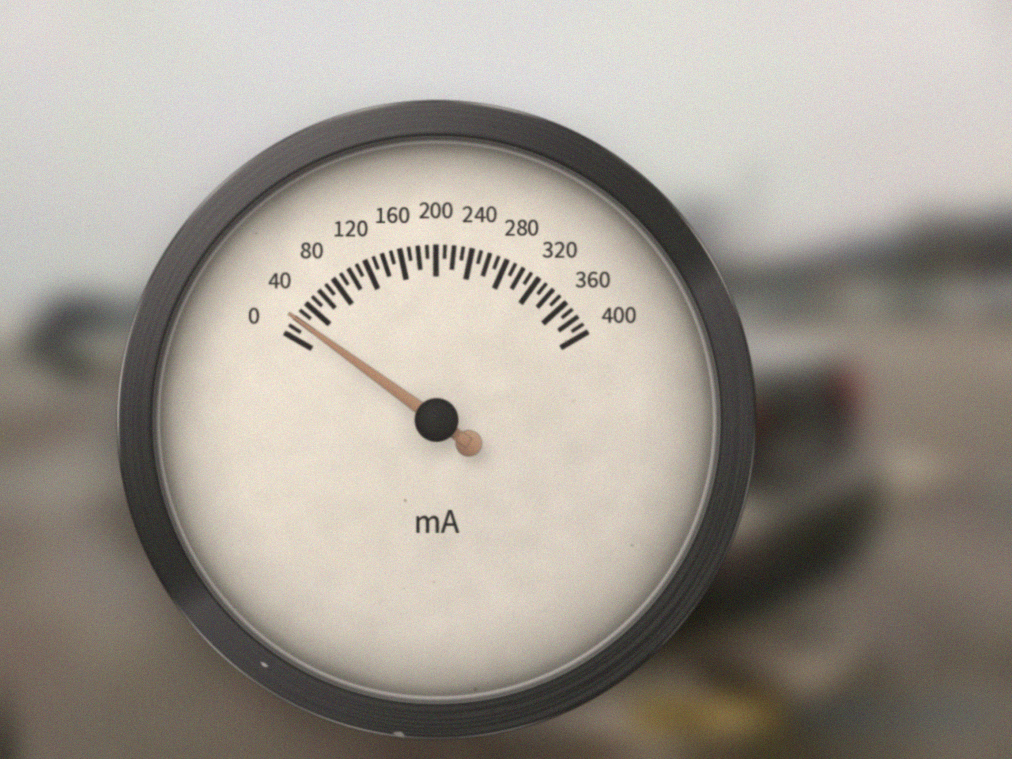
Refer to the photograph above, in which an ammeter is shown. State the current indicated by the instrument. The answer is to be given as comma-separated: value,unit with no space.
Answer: 20,mA
